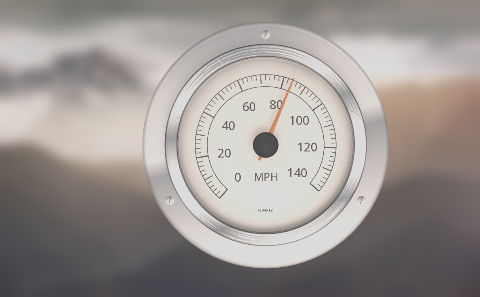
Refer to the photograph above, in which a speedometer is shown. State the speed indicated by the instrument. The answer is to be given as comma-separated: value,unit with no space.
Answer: 84,mph
